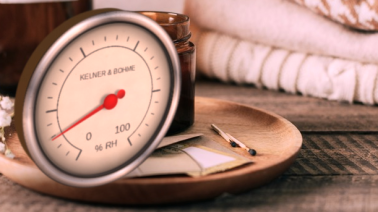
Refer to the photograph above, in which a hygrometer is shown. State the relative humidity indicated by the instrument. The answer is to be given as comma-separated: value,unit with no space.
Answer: 12,%
